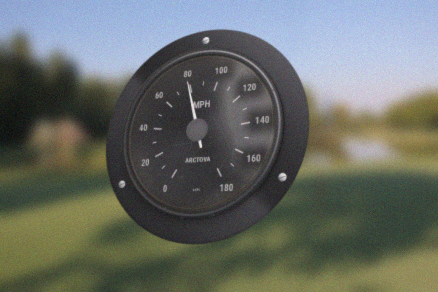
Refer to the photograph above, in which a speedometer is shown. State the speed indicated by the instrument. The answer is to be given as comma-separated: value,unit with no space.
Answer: 80,mph
